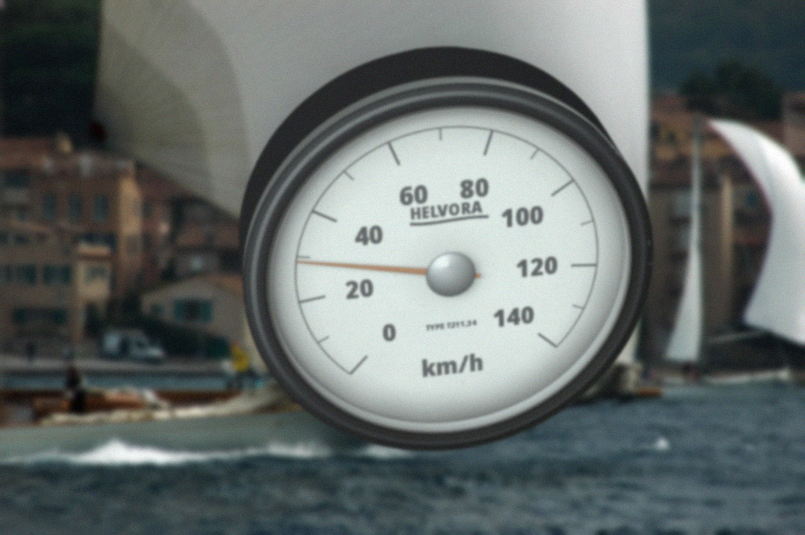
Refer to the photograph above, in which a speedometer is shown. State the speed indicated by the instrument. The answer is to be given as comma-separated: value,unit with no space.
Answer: 30,km/h
